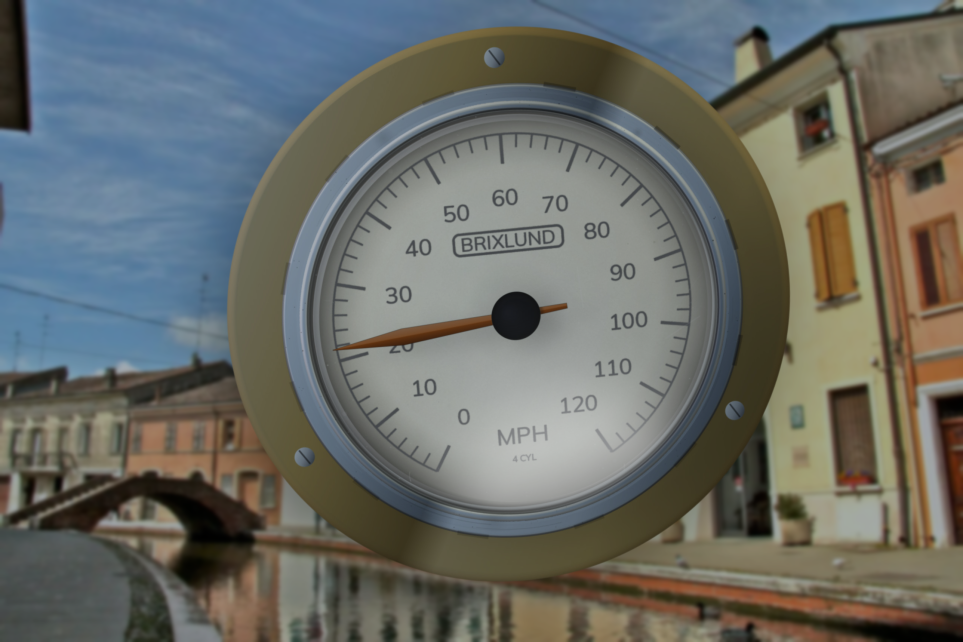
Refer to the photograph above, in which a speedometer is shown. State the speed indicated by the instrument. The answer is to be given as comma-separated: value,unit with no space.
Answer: 22,mph
